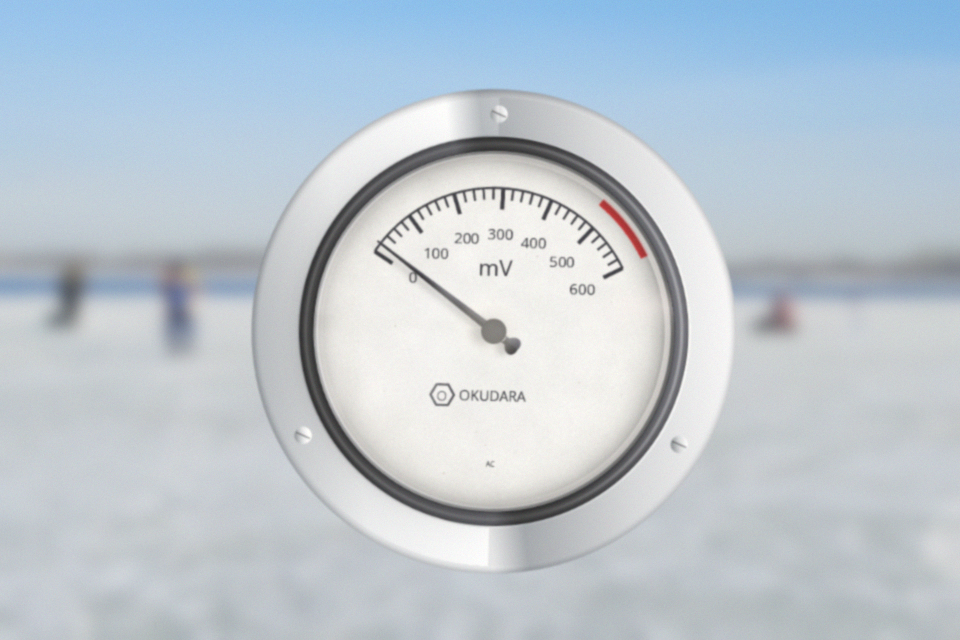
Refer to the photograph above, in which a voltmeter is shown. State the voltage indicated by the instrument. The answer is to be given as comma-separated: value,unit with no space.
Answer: 20,mV
